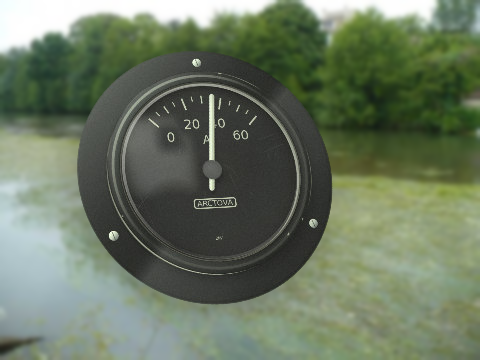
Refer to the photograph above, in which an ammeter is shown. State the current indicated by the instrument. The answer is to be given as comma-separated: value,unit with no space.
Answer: 35,A
